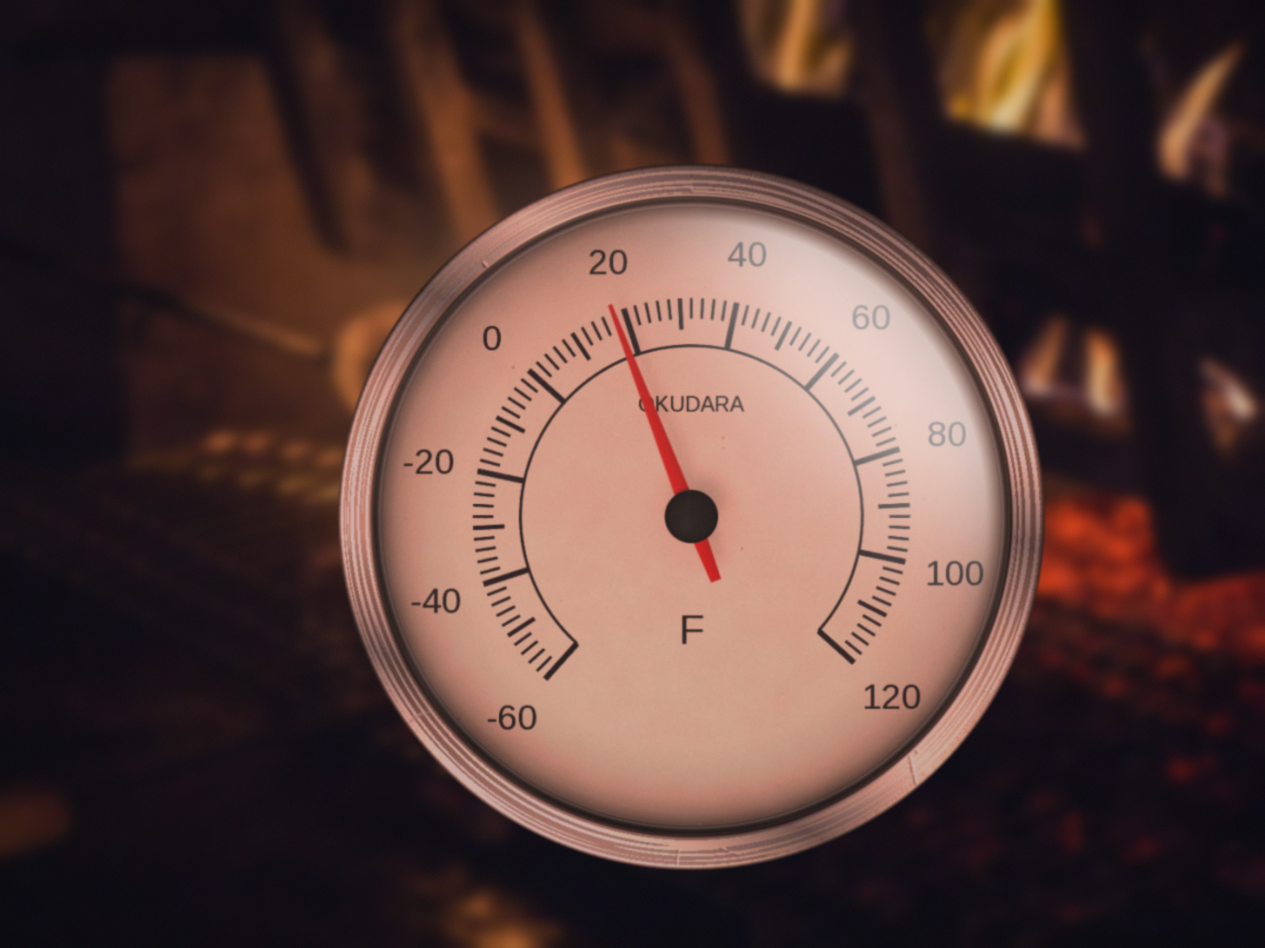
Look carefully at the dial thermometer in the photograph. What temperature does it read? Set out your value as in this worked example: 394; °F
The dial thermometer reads 18; °F
